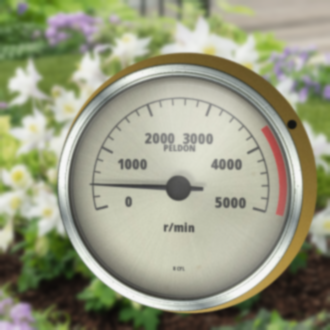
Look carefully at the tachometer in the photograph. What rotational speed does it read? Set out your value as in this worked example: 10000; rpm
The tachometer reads 400; rpm
